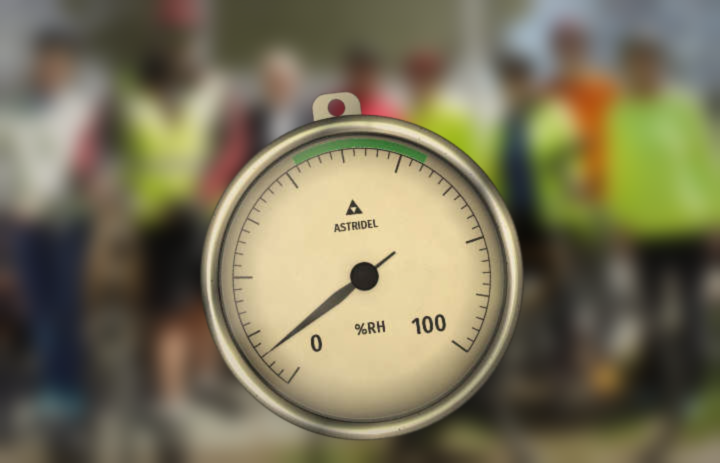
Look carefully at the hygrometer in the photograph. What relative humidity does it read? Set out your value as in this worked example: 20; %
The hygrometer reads 6; %
